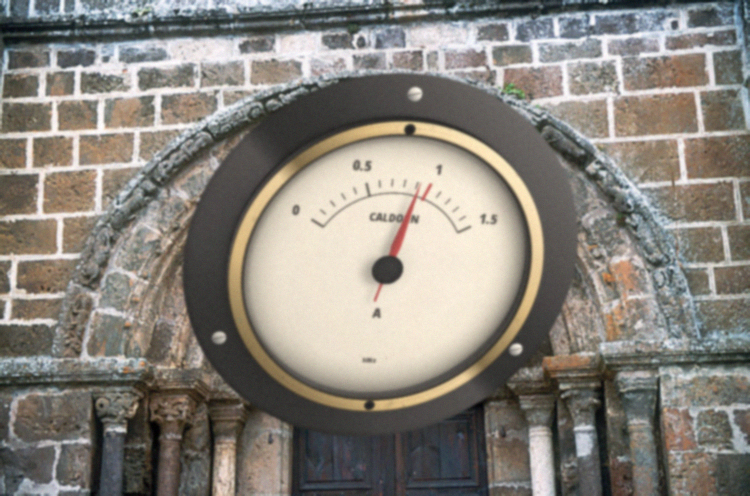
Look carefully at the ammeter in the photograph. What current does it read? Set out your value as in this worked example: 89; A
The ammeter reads 0.9; A
